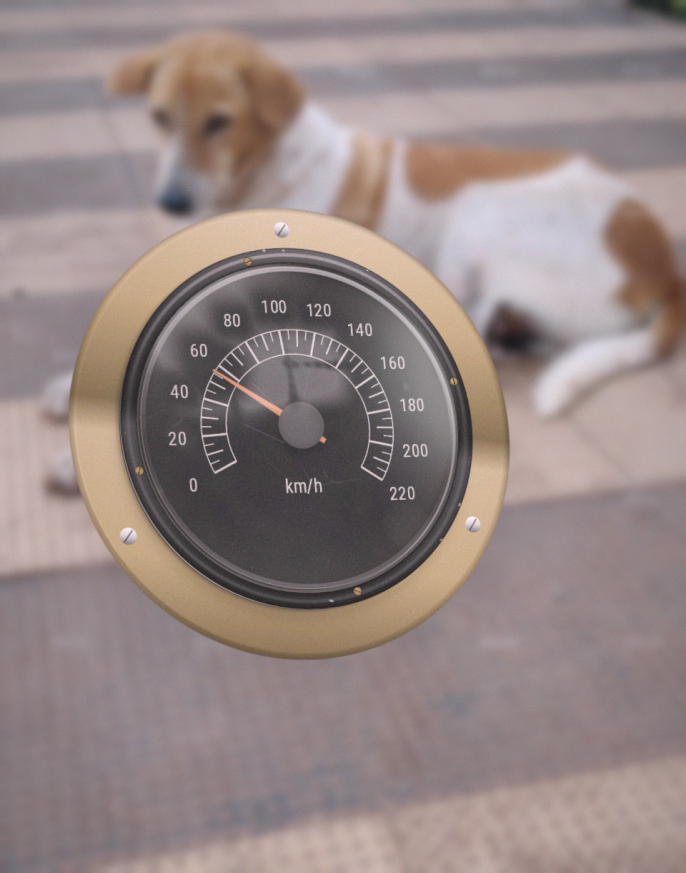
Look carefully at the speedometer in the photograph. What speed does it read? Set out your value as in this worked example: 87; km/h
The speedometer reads 55; km/h
